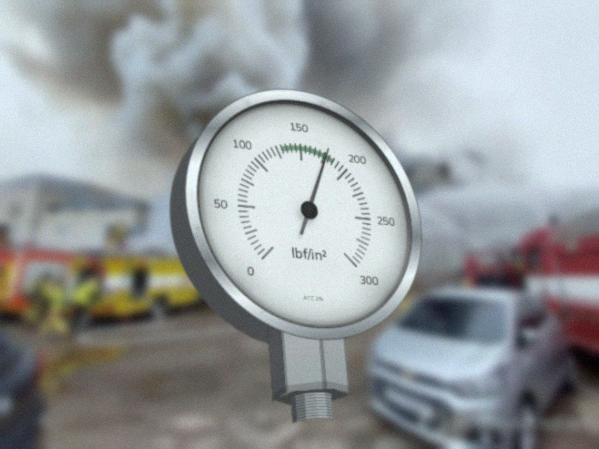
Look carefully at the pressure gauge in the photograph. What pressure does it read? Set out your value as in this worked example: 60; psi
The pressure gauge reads 175; psi
